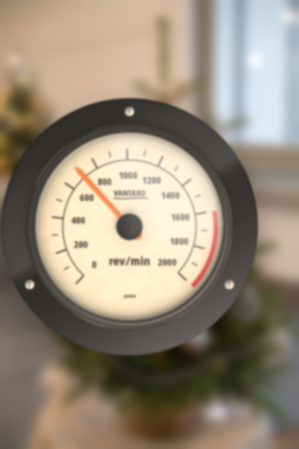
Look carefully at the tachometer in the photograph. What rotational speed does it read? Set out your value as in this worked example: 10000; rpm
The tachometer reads 700; rpm
